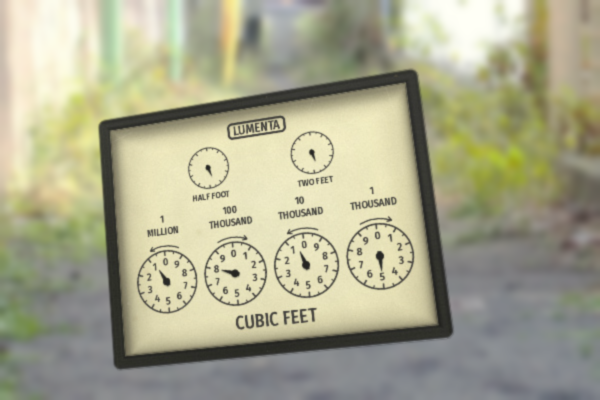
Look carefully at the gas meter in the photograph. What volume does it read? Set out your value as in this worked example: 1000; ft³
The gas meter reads 80500; ft³
